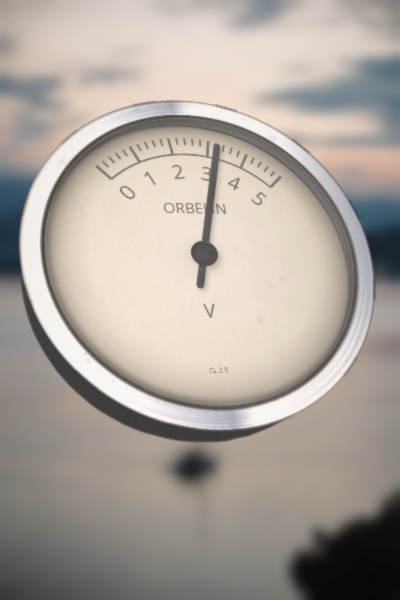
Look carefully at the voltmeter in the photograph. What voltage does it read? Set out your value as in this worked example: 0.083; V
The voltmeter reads 3.2; V
